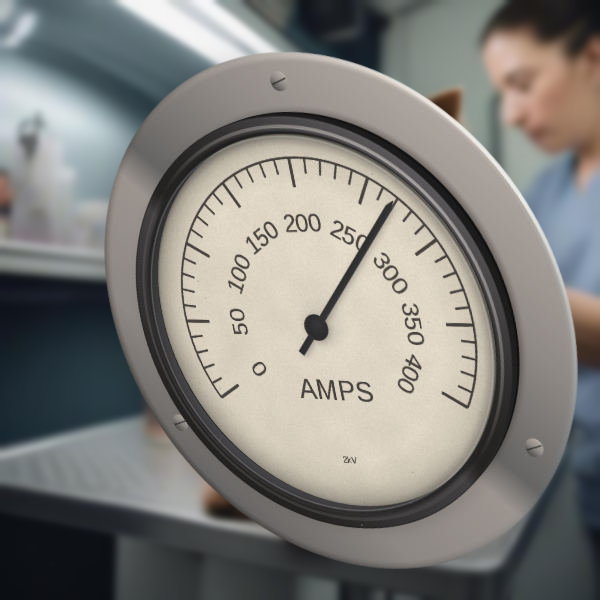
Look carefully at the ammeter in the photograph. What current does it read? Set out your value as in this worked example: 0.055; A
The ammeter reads 270; A
